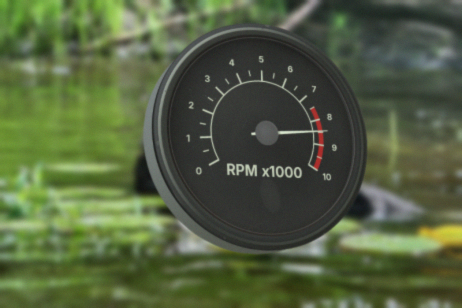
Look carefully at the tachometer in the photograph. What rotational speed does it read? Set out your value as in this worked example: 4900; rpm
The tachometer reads 8500; rpm
